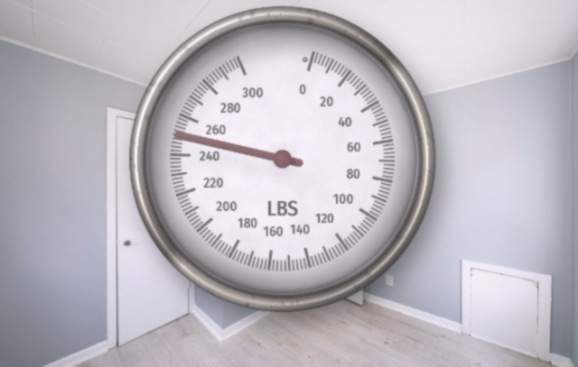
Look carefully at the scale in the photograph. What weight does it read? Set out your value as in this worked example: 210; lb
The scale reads 250; lb
